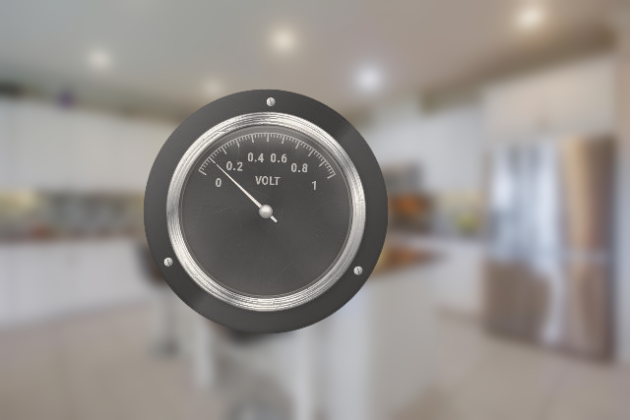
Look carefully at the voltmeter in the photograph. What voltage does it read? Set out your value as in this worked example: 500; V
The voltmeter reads 0.1; V
